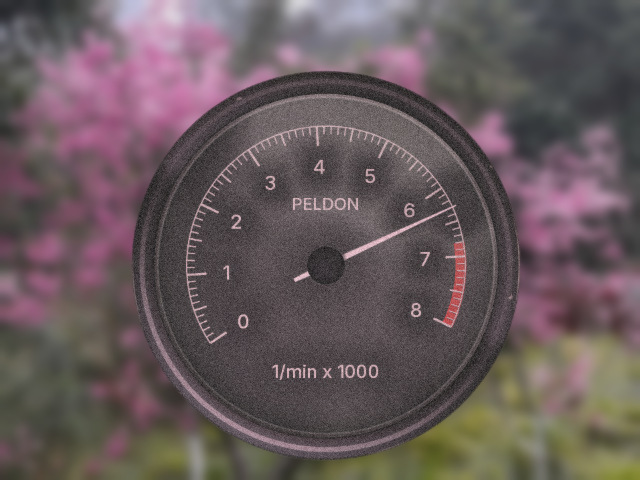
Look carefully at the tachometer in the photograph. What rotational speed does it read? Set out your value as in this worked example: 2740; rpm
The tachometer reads 6300; rpm
